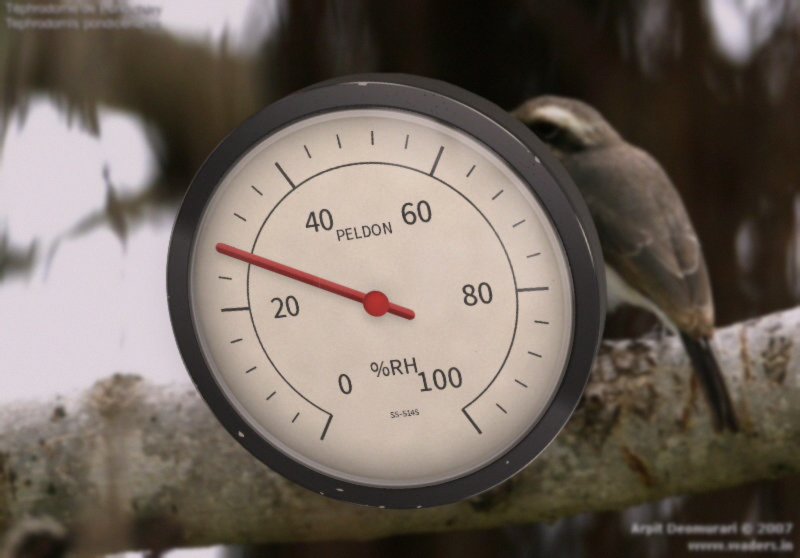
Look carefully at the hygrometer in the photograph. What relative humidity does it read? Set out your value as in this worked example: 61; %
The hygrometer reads 28; %
